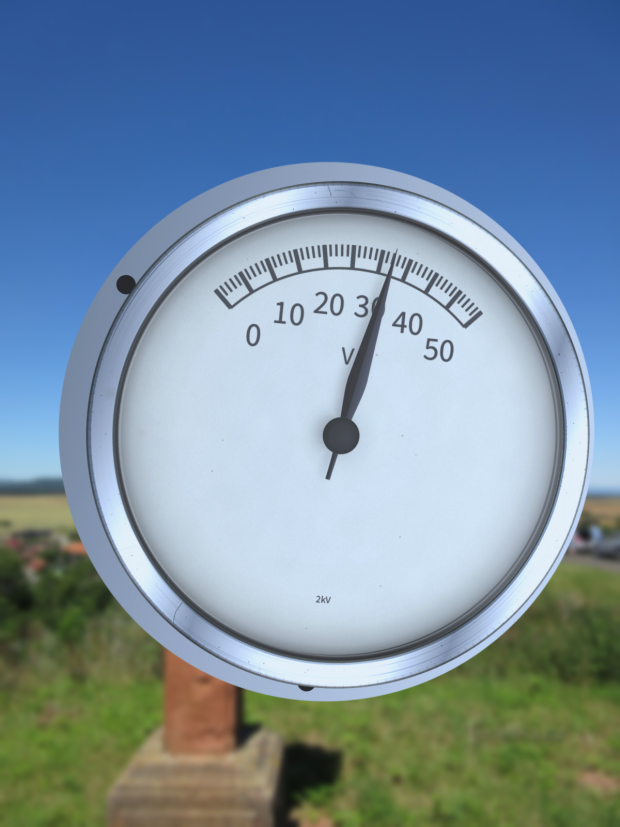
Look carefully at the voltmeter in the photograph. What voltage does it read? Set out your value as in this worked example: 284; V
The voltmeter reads 32; V
